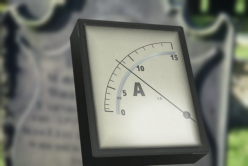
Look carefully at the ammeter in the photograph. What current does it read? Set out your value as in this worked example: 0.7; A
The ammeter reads 8.5; A
